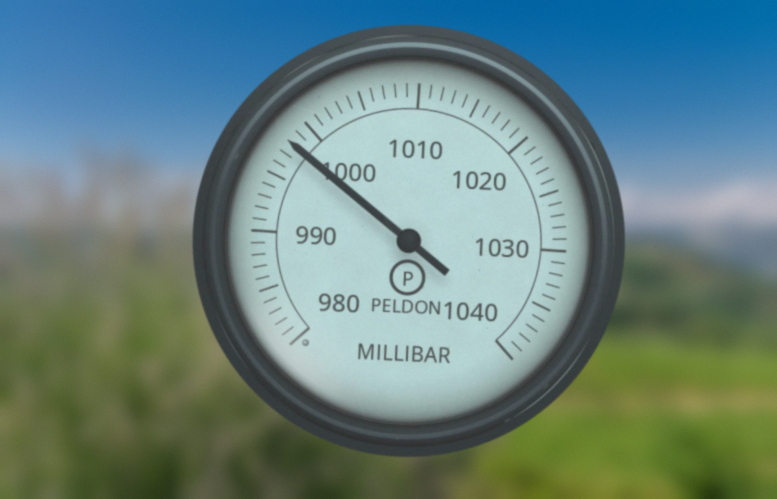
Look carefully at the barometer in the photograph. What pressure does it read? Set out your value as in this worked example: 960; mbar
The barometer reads 998; mbar
